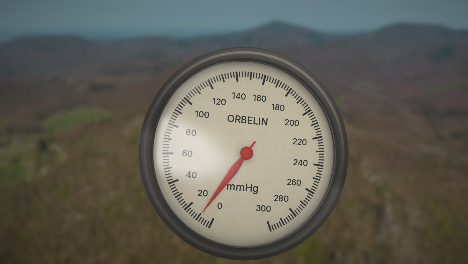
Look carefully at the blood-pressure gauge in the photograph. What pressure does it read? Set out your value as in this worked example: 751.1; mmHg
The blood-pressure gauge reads 10; mmHg
